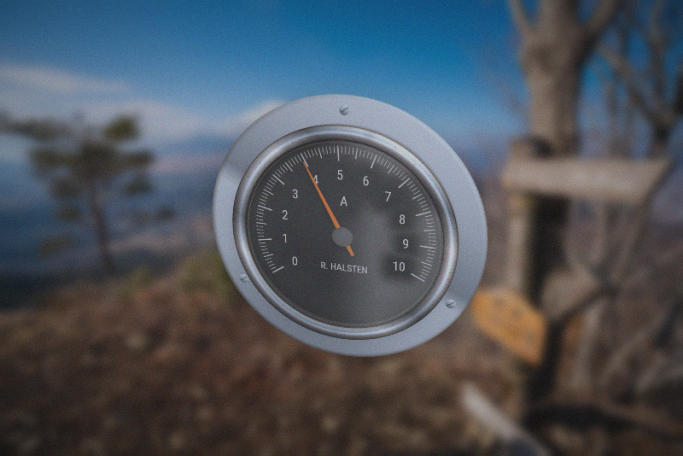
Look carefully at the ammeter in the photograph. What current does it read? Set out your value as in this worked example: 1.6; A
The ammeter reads 4; A
